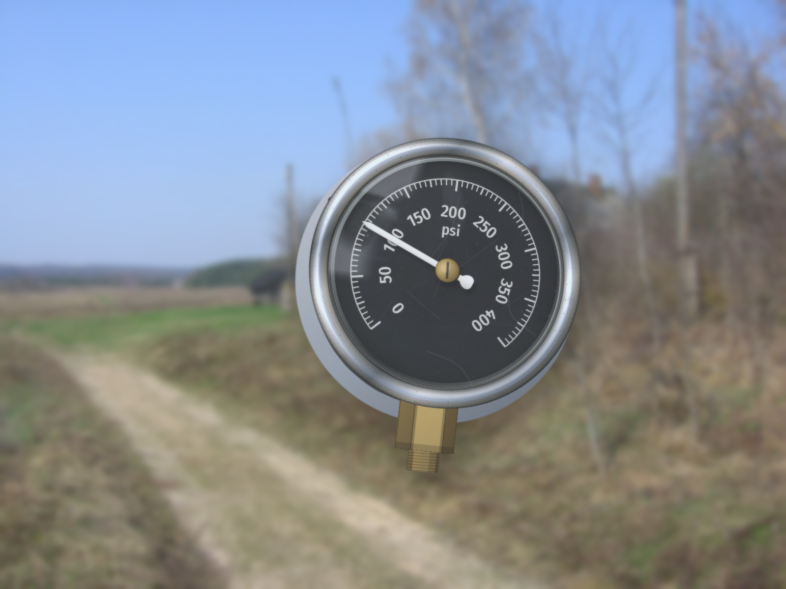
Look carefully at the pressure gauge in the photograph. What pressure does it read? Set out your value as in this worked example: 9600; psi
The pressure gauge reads 100; psi
